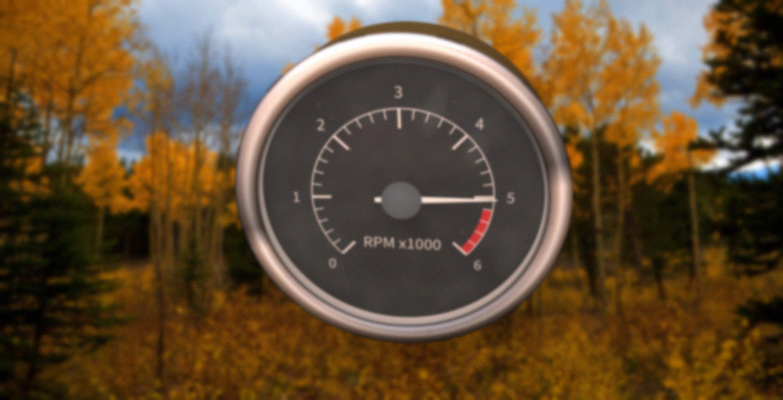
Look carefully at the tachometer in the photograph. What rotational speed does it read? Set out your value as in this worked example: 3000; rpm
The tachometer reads 5000; rpm
